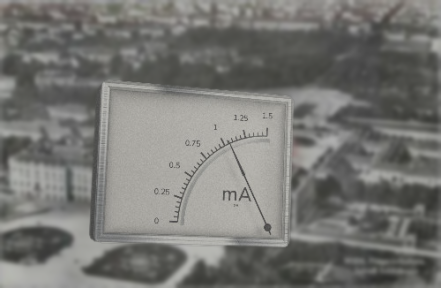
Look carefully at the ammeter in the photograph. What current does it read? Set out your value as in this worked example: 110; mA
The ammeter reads 1.05; mA
